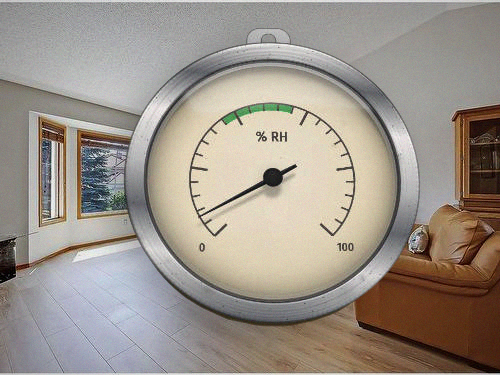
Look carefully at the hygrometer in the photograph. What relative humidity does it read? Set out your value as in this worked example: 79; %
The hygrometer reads 6; %
